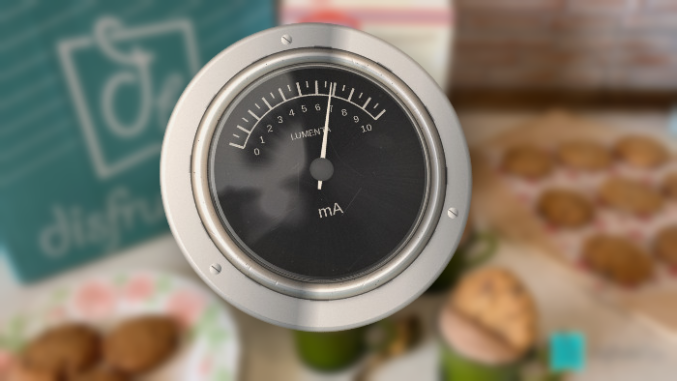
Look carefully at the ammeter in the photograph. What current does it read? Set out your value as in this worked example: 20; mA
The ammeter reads 6.75; mA
